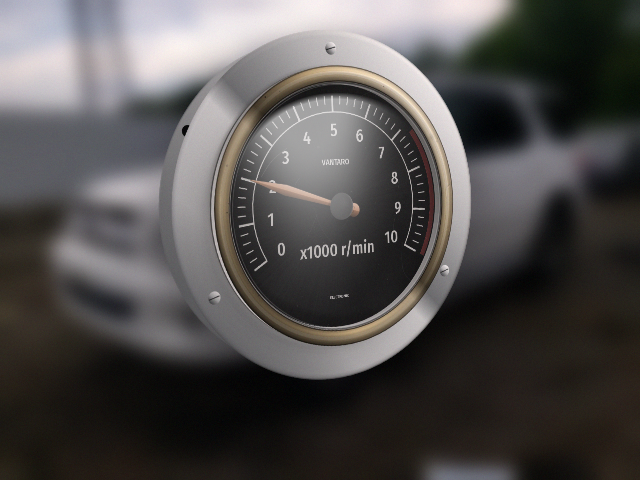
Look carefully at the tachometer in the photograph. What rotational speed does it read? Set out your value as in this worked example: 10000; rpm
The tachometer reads 2000; rpm
